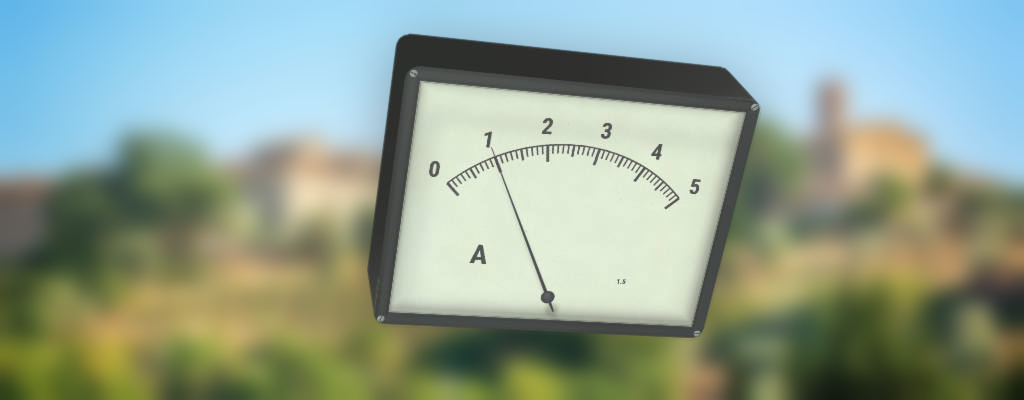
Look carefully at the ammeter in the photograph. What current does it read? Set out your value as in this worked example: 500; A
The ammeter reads 1; A
